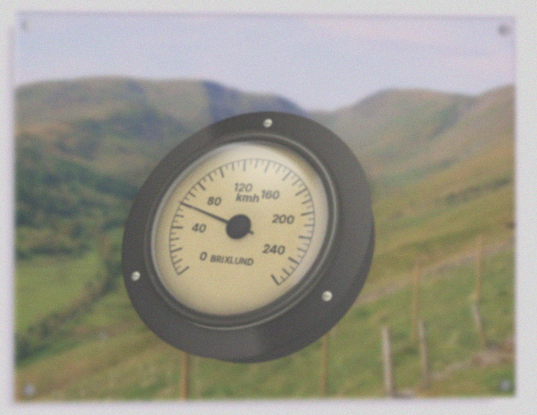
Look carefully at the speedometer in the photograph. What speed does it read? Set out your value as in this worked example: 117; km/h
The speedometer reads 60; km/h
